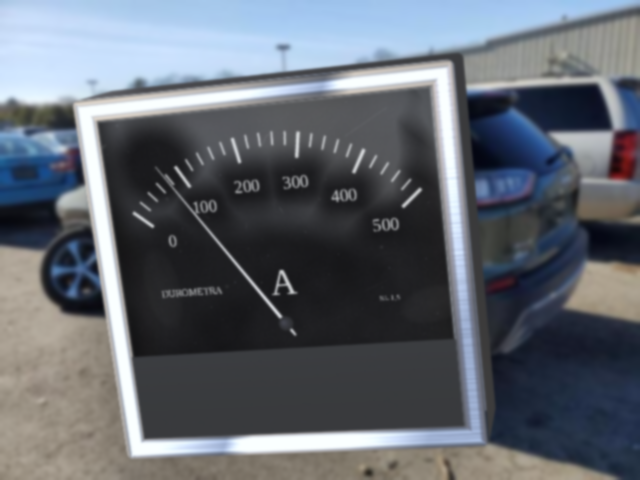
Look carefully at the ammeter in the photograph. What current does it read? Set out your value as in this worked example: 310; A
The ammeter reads 80; A
